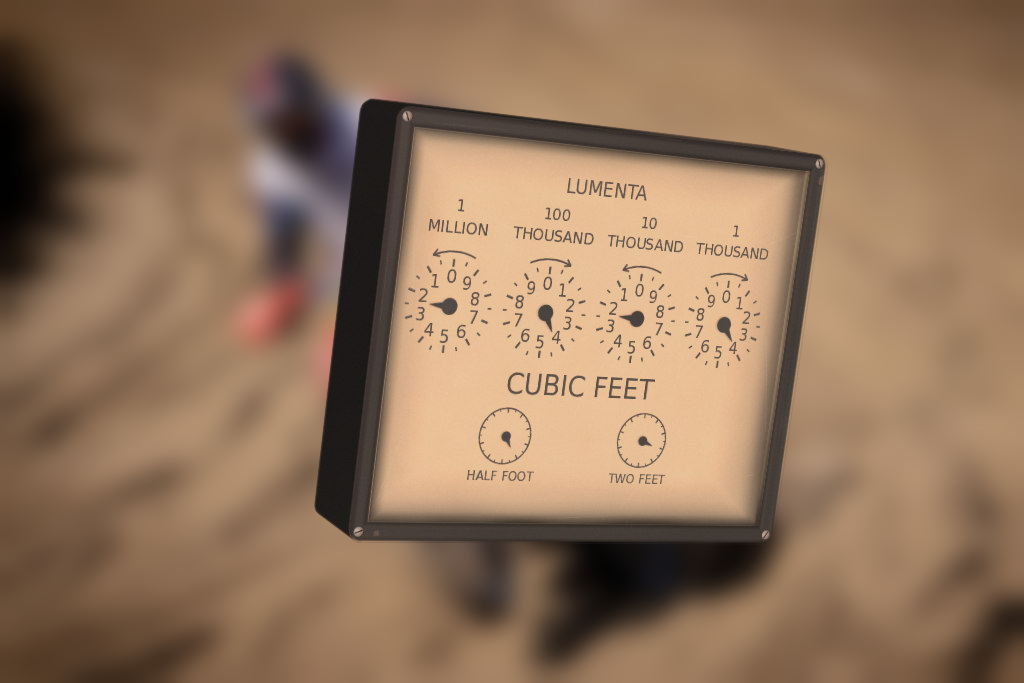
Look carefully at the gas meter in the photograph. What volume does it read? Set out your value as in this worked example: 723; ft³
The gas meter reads 242400; ft³
